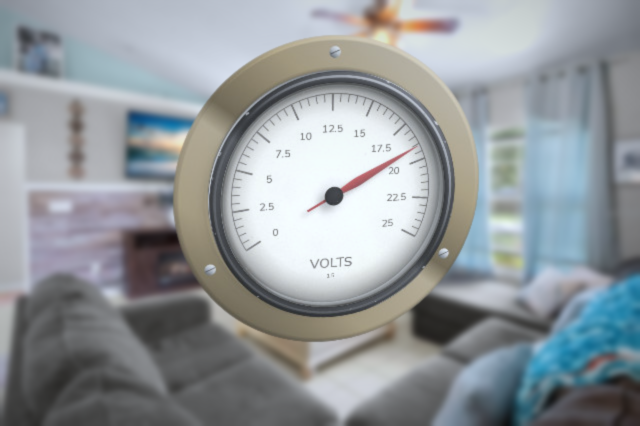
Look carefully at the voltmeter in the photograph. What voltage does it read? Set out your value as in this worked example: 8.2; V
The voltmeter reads 19; V
